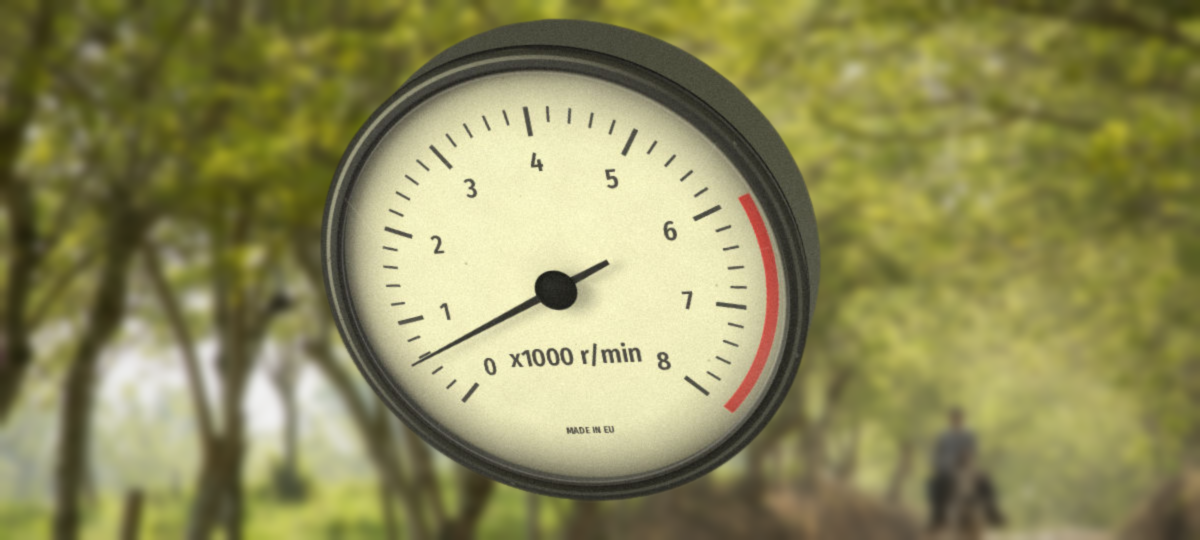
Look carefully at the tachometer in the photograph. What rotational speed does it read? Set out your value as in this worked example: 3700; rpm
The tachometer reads 600; rpm
